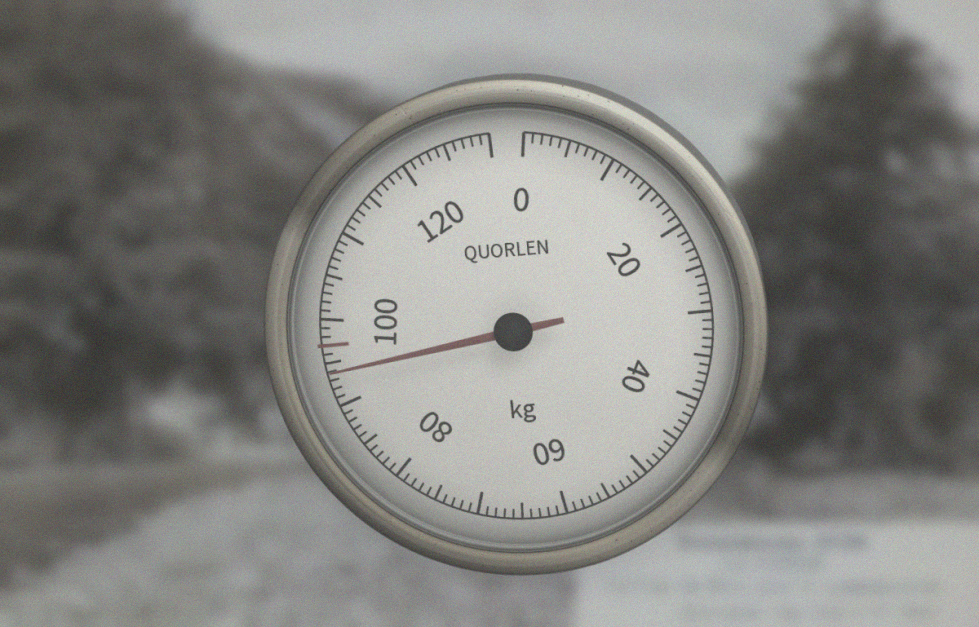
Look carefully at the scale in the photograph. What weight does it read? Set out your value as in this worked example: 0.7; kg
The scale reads 94; kg
